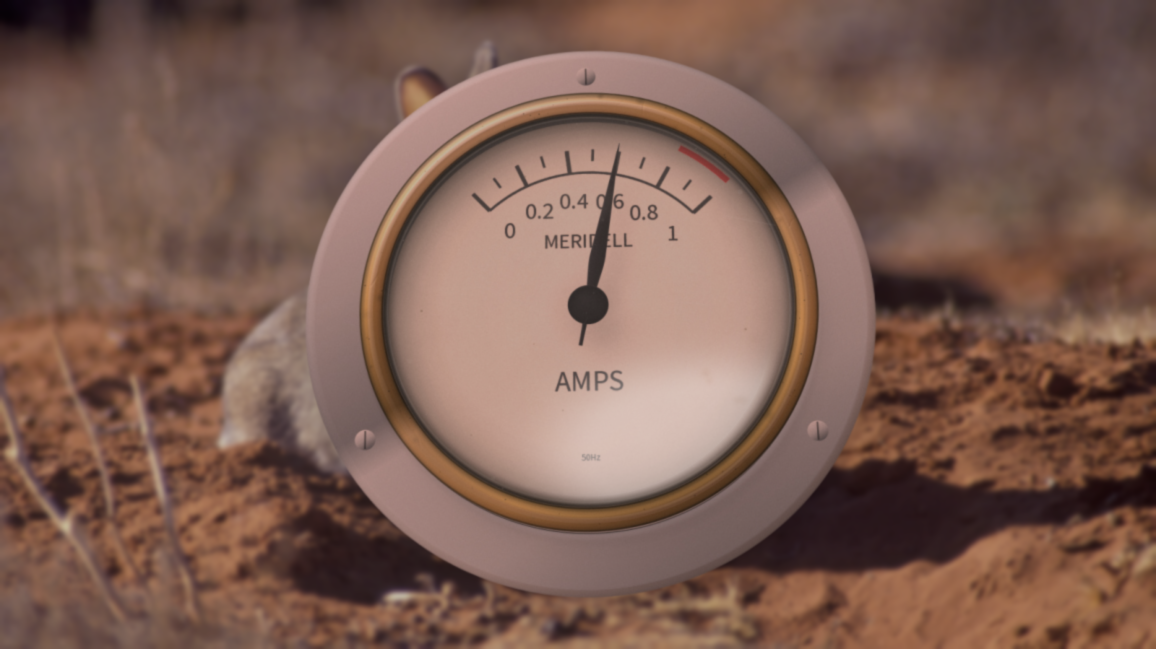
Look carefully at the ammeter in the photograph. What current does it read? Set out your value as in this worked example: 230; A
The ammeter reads 0.6; A
